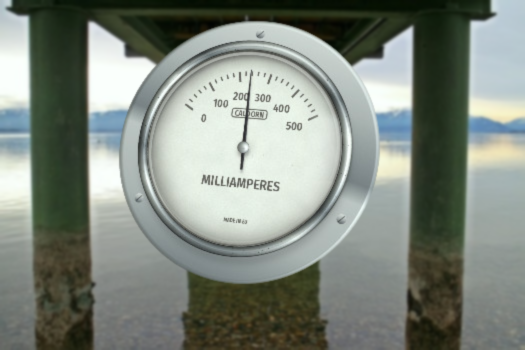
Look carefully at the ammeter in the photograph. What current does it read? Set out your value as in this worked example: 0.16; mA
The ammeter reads 240; mA
